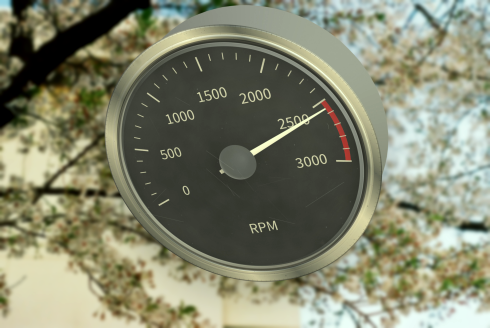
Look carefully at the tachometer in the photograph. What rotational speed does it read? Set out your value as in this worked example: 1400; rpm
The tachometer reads 2550; rpm
